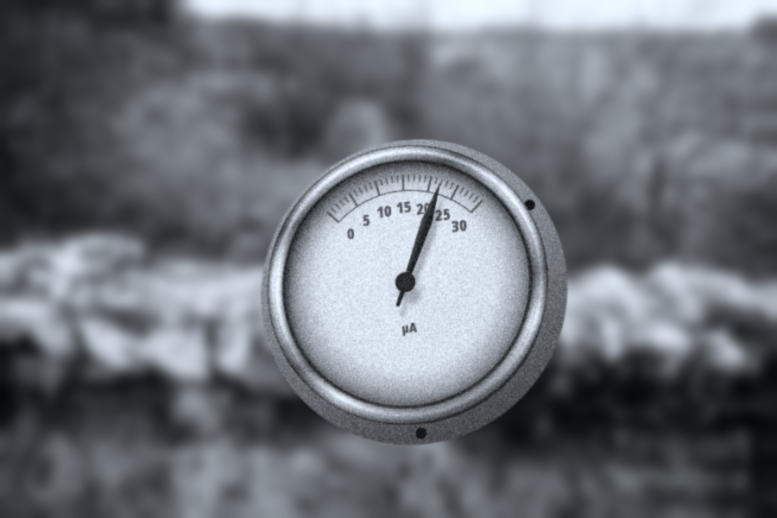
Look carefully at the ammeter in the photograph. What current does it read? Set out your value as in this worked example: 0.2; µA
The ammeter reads 22; µA
